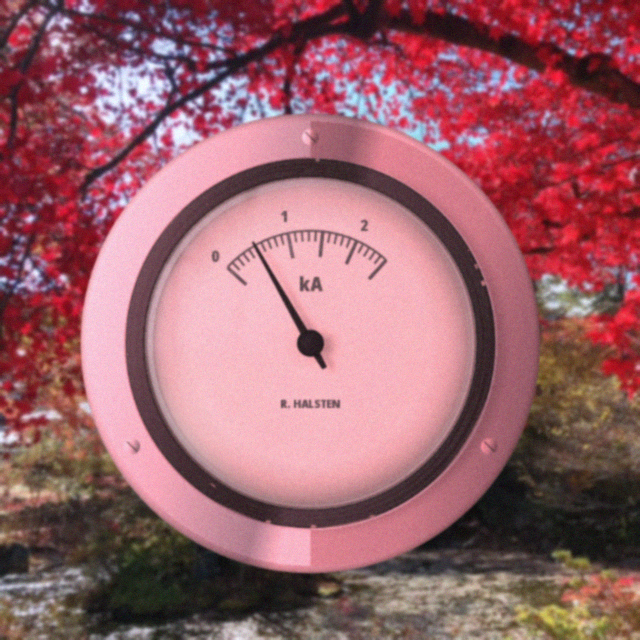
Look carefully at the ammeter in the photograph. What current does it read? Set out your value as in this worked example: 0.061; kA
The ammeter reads 0.5; kA
